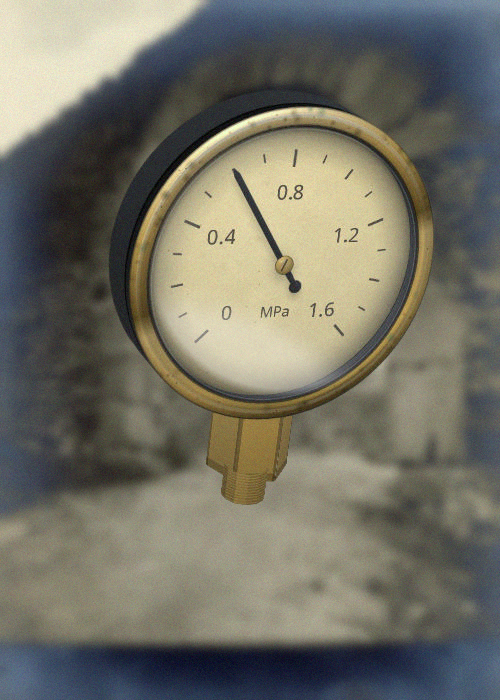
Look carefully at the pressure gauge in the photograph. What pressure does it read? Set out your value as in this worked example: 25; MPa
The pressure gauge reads 0.6; MPa
